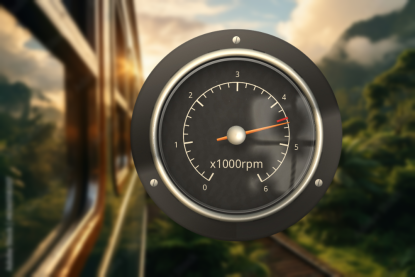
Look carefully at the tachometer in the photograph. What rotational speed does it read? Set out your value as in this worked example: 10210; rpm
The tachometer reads 4500; rpm
